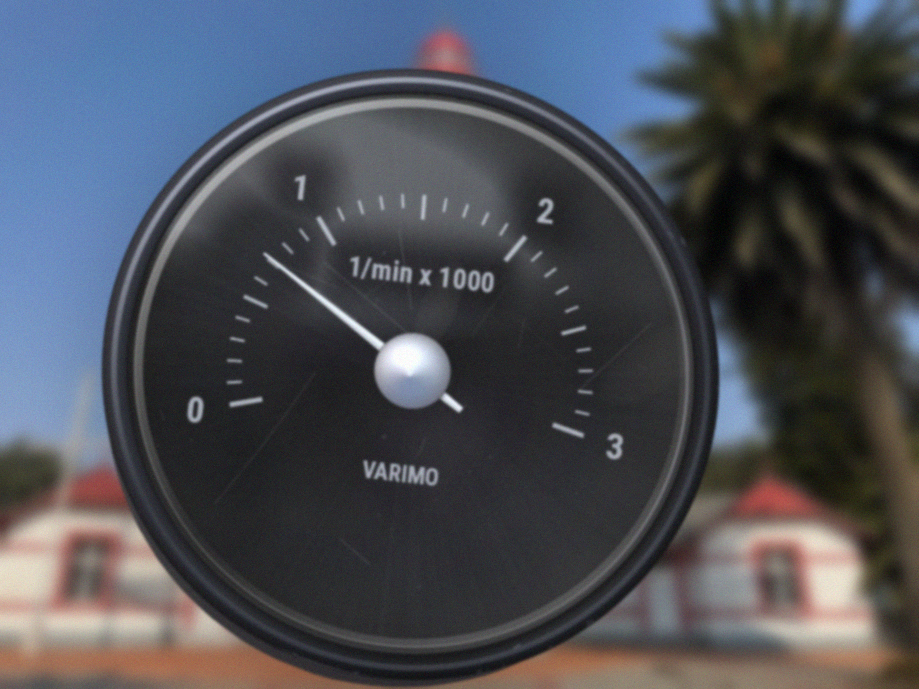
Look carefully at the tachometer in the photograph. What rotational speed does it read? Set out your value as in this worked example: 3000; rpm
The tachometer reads 700; rpm
